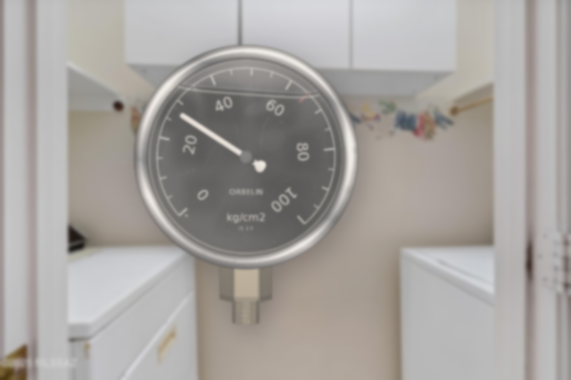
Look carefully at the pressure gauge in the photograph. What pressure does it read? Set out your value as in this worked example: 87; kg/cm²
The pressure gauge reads 27.5; kg/cm²
